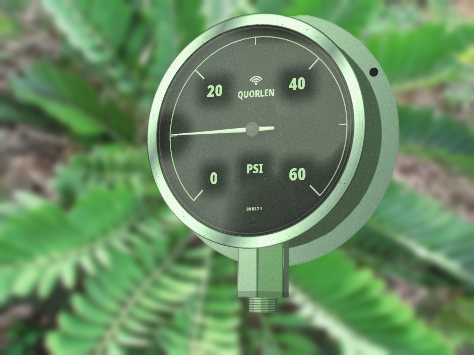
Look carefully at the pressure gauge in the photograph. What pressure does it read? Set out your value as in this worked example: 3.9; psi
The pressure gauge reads 10; psi
